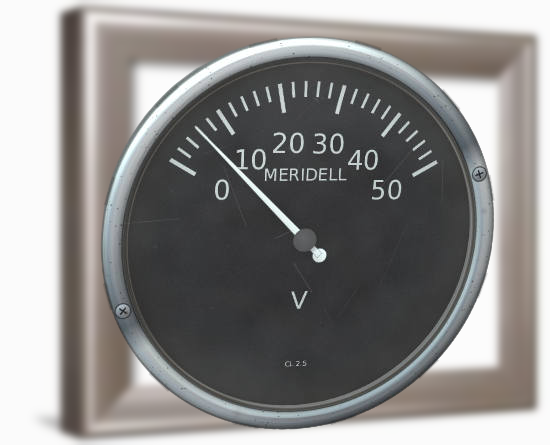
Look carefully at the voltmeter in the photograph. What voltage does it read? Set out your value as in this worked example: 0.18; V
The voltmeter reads 6; V
